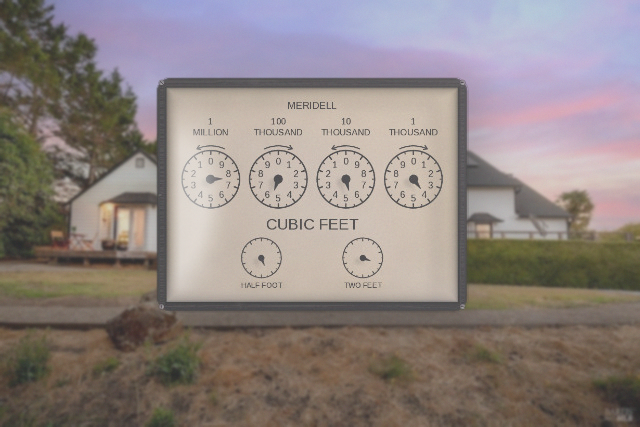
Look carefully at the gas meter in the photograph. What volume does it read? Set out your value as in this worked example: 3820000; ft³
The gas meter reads 755400; ft³
